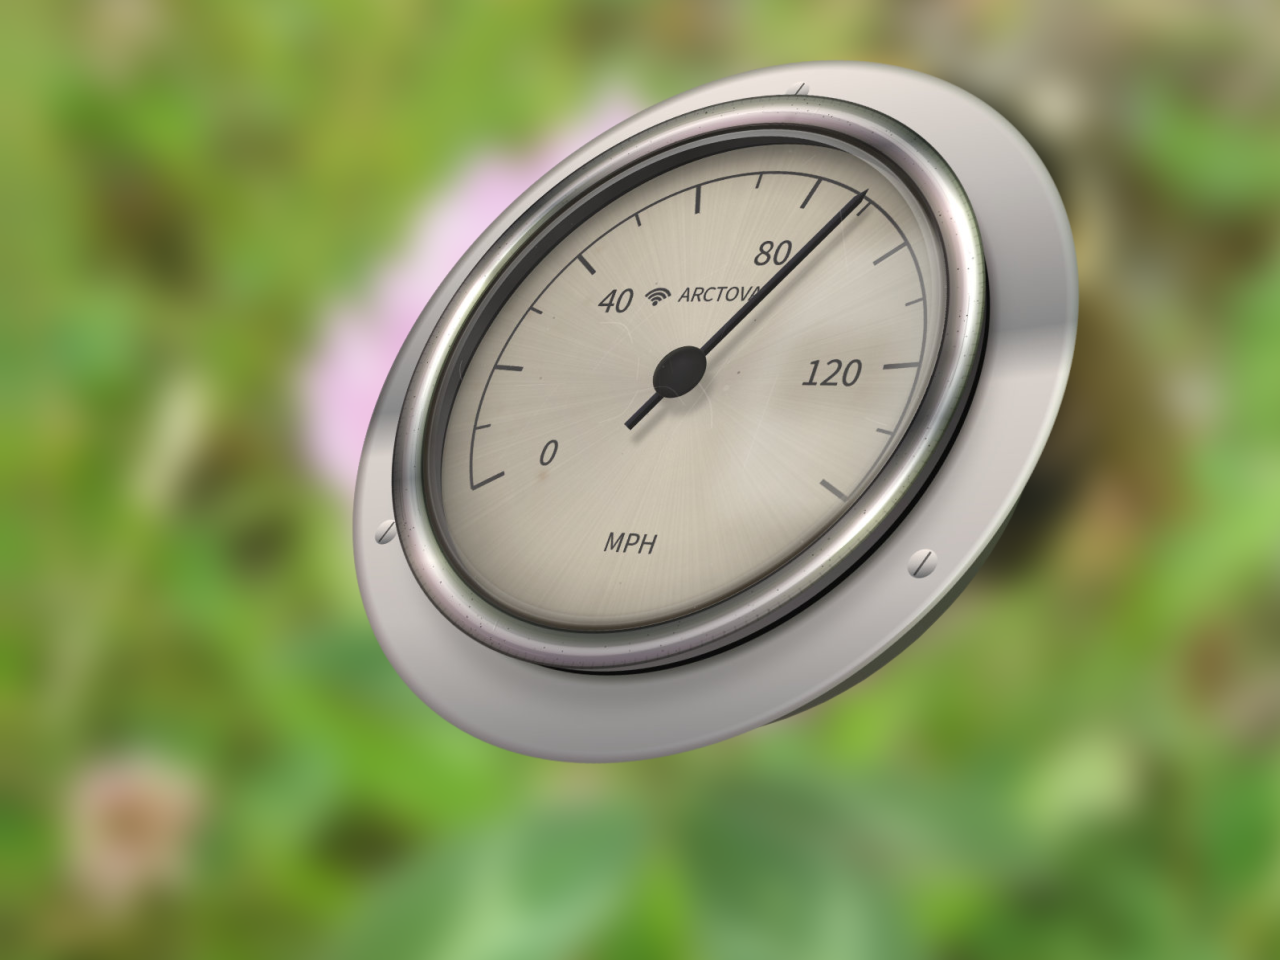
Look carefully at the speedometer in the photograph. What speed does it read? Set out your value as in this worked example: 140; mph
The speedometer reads 90; mph
